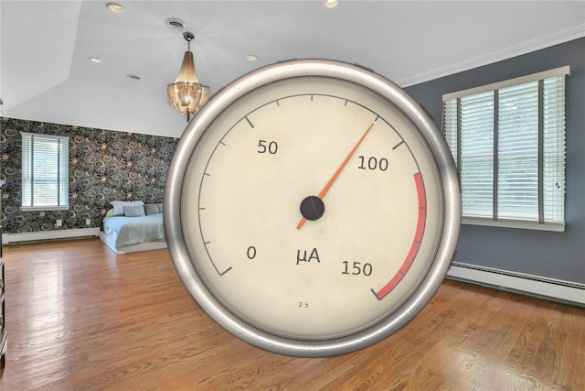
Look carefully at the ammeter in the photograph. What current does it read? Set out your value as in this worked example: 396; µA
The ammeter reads 90; µA
